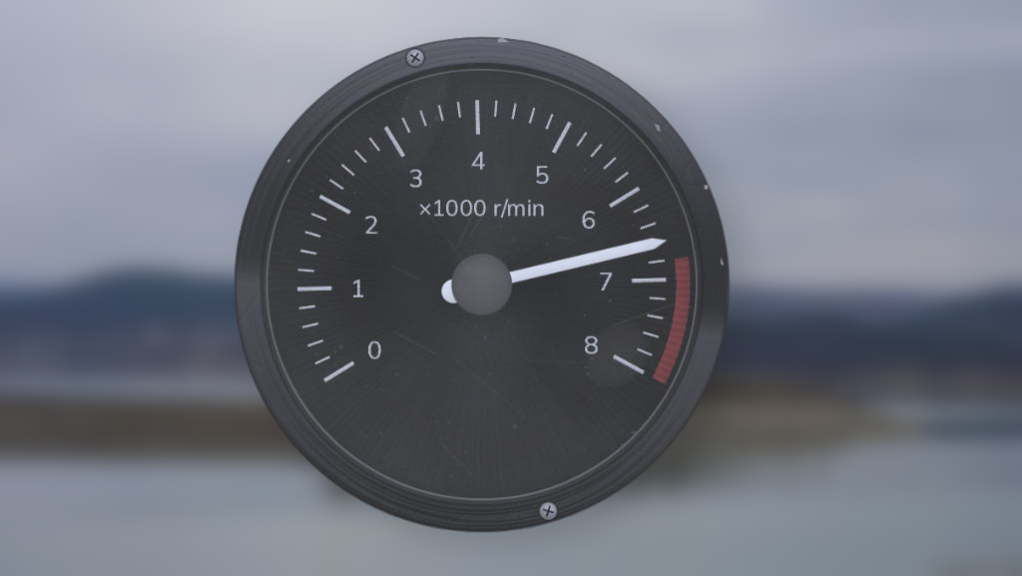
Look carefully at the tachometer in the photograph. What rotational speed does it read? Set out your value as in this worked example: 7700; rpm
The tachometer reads 6600; rpm
